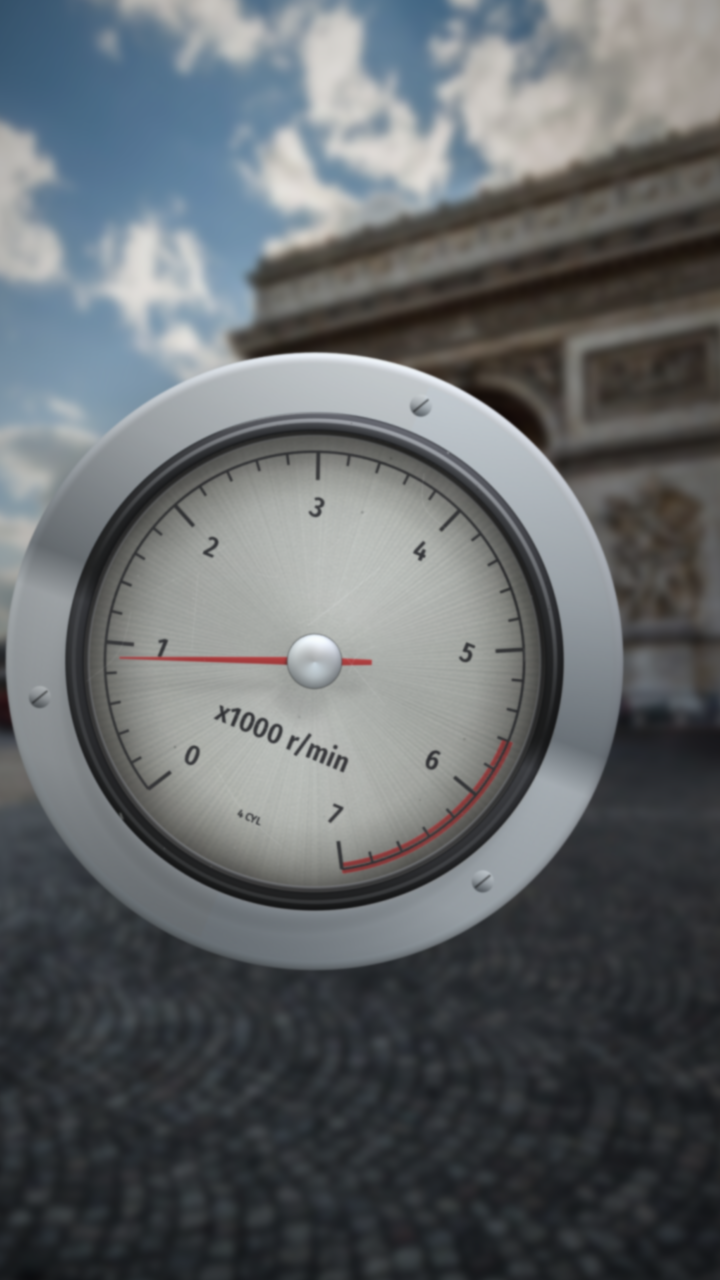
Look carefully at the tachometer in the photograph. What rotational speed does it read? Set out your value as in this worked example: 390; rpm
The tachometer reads 900; rpm
